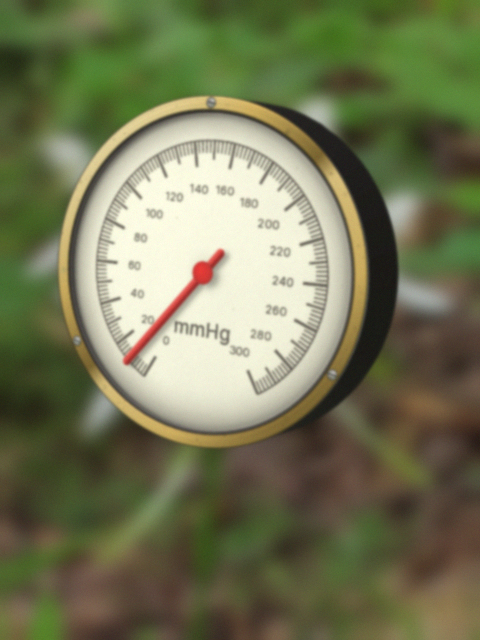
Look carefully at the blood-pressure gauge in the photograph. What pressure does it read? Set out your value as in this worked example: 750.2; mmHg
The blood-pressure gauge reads 10; mmHg
